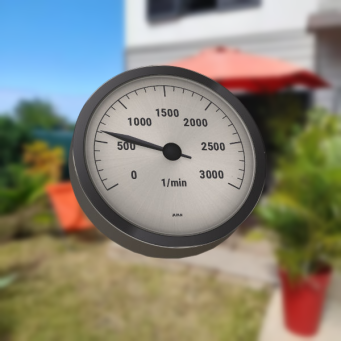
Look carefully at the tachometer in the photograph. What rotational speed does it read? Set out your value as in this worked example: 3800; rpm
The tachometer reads 600; rpm
